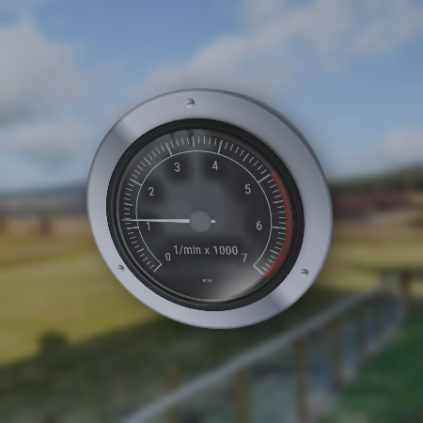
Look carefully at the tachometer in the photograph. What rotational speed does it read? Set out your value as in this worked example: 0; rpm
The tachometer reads 1200; rpm
